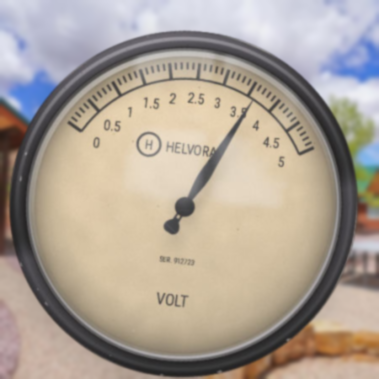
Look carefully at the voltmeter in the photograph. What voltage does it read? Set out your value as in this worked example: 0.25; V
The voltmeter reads 3.6; V
